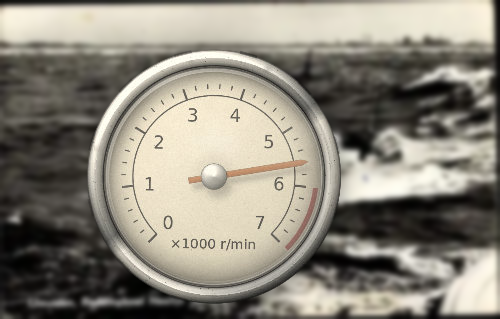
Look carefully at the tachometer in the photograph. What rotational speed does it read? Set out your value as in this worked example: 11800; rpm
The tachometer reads 5600; rpm
